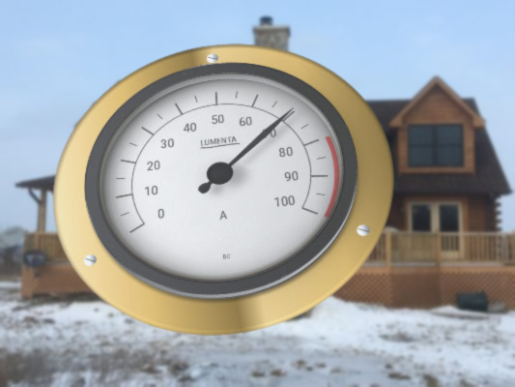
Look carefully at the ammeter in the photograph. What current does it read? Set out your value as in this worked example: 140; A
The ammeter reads 70; A
